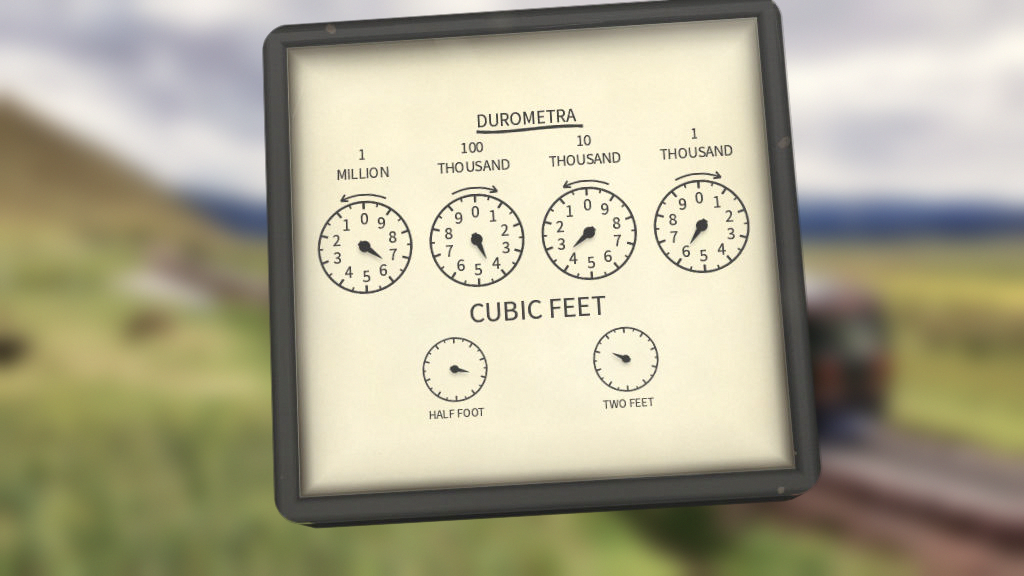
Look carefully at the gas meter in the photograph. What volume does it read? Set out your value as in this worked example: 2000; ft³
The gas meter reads 643600; ft³
